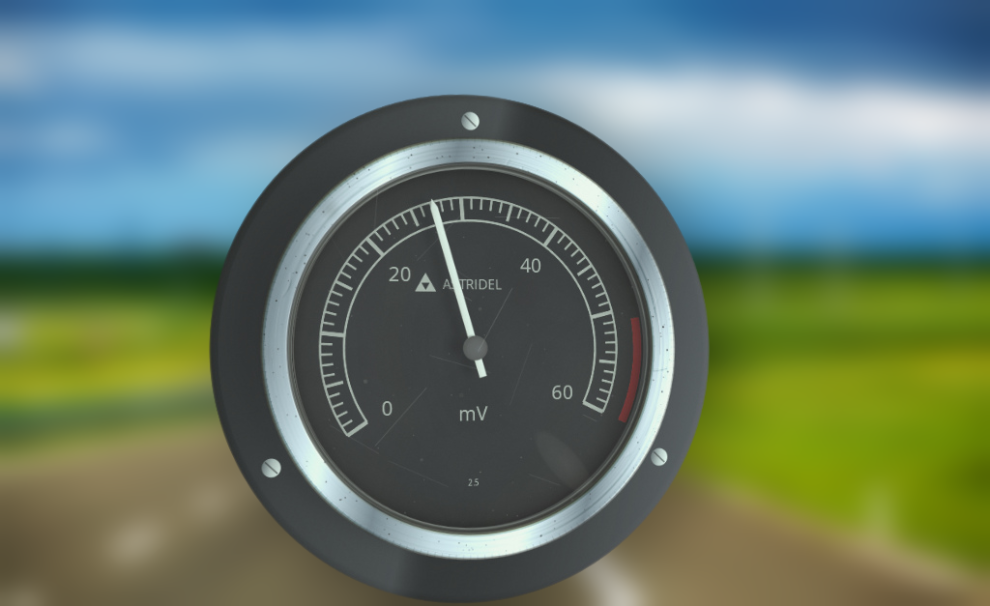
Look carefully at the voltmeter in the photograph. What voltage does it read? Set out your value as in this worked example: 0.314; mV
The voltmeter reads 27; mV
